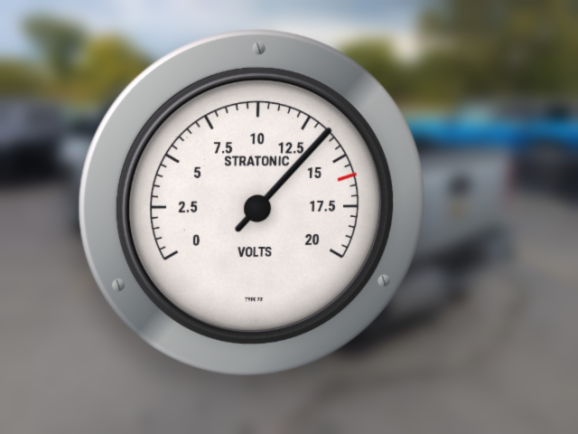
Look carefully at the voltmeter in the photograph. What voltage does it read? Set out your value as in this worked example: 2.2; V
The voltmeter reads 13.5; V
